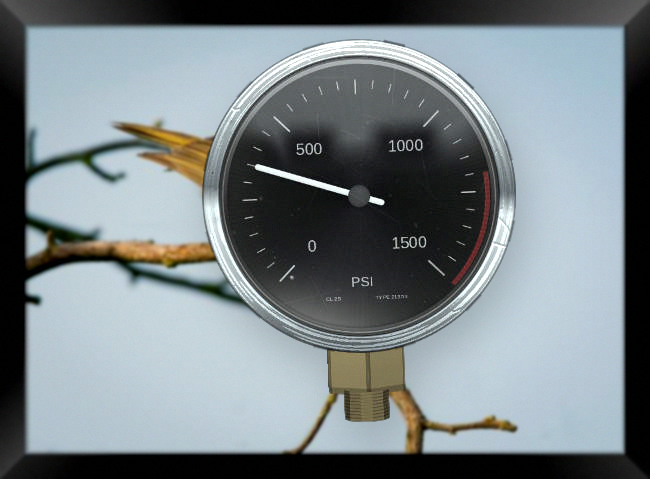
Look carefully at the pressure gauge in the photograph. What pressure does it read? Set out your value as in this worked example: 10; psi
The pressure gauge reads 350; psi
